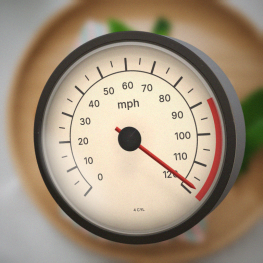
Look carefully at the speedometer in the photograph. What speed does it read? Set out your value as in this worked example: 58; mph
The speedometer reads 117.5; mph
